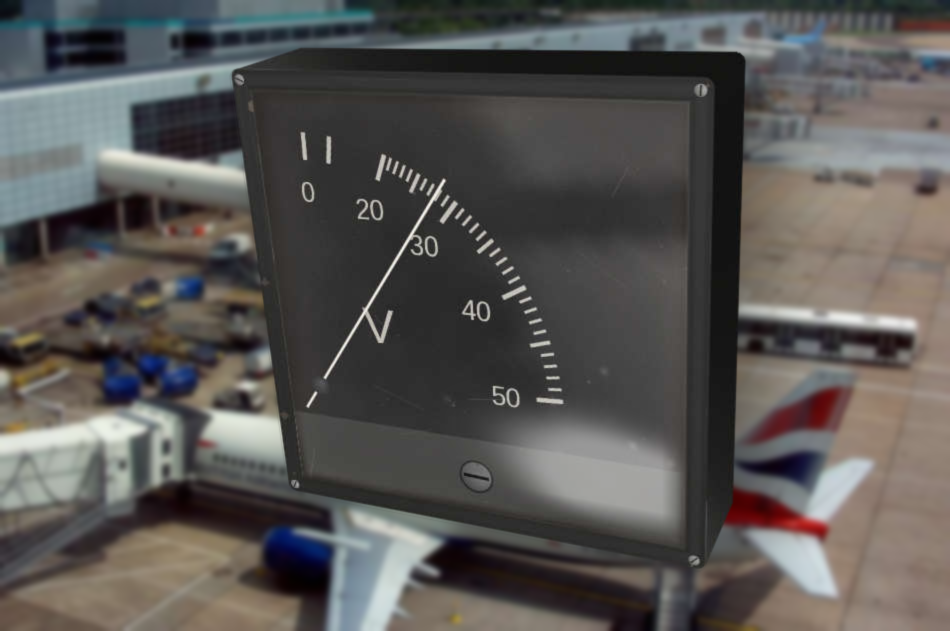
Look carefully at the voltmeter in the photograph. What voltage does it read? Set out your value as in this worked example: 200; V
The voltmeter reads 28; V
